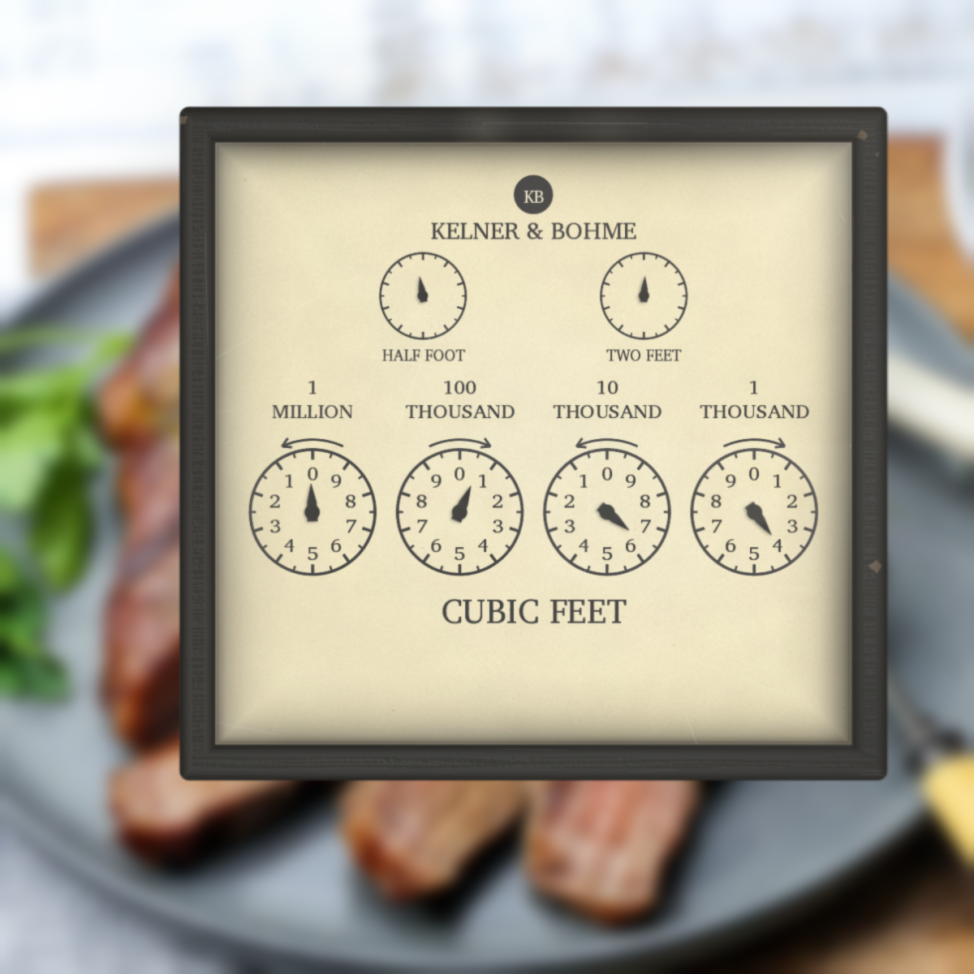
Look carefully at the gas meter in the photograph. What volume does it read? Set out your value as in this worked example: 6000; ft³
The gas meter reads 6400; ft³
